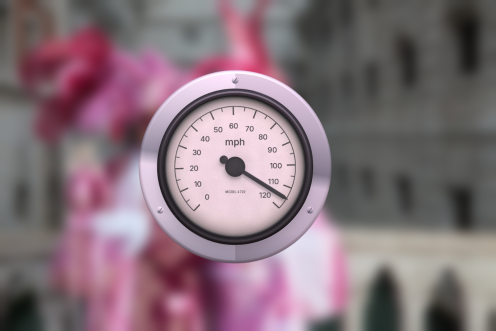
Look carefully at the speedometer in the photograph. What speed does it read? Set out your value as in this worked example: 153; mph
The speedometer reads 115; mph
